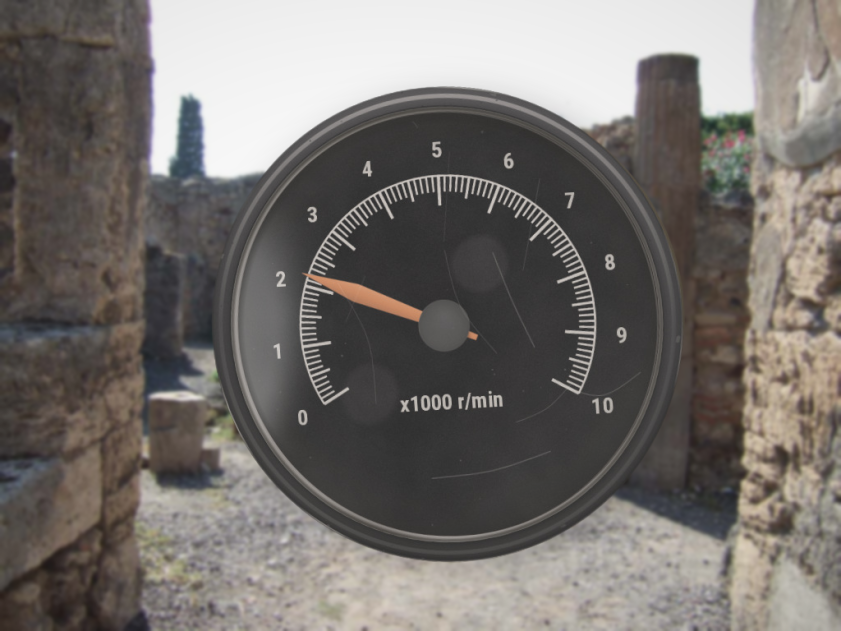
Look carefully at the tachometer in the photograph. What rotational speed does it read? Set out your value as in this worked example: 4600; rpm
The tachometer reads 2200; rpm
